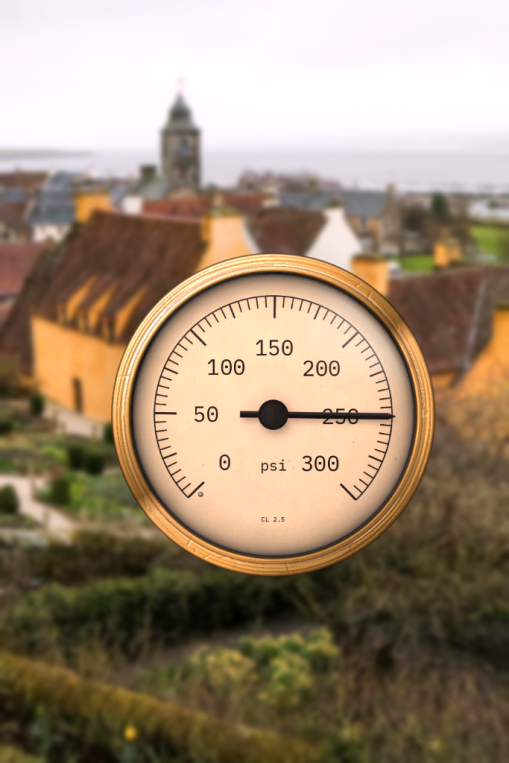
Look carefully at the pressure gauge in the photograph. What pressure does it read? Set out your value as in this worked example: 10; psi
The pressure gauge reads 250; psi
